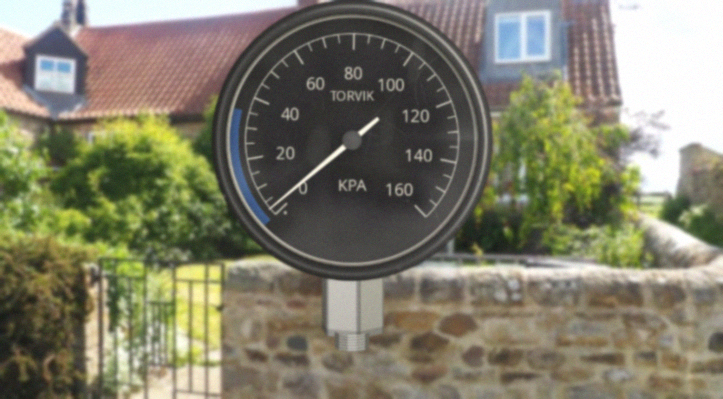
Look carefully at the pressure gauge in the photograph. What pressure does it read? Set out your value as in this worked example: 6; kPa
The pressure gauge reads 2.5; kPa
